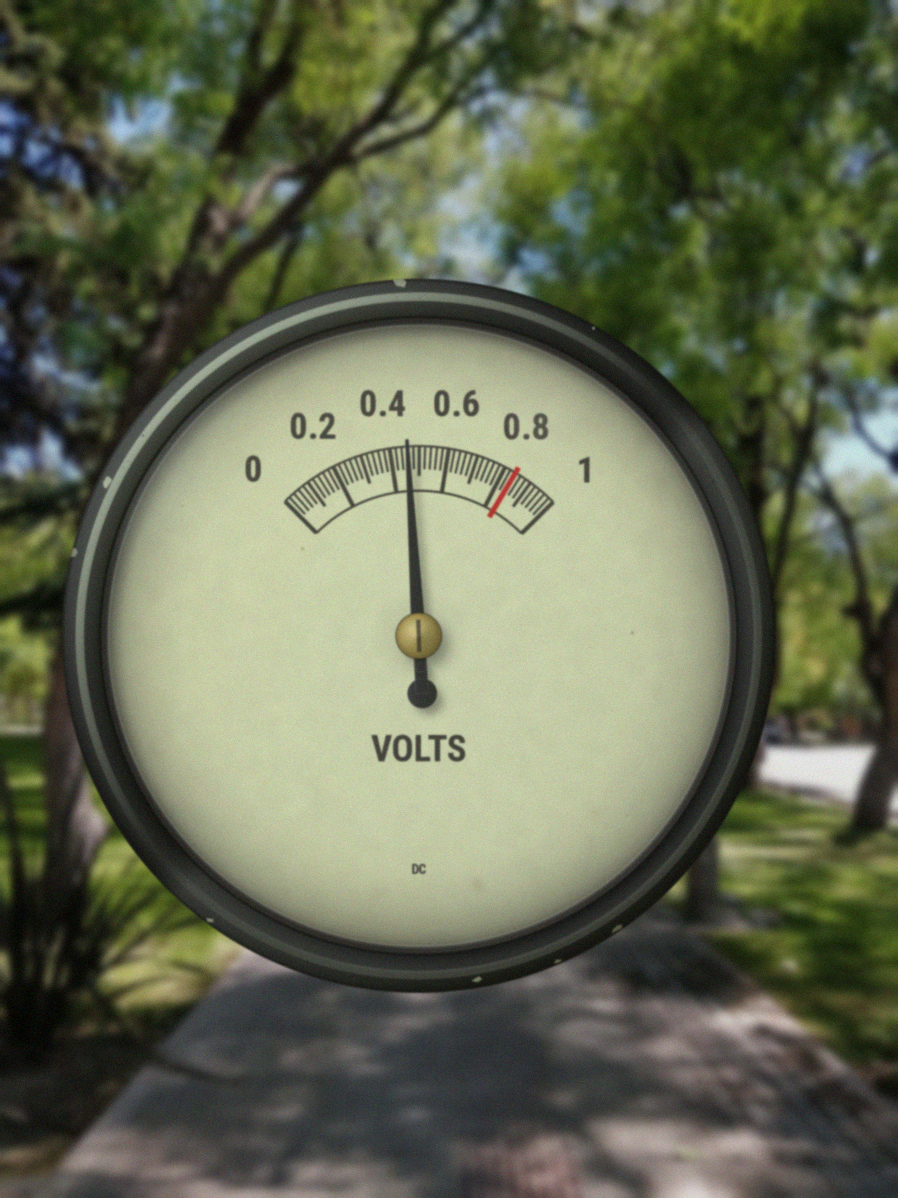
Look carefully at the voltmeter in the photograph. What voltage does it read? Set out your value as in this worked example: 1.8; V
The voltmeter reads 0.46; V
